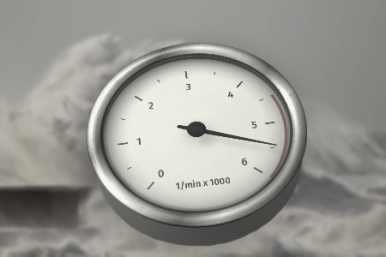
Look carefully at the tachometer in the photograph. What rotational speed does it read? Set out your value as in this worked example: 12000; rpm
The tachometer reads 5500; rpm
